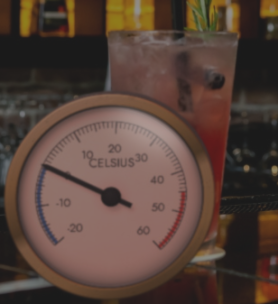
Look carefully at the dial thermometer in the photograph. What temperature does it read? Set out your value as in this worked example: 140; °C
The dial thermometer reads 0; °C
